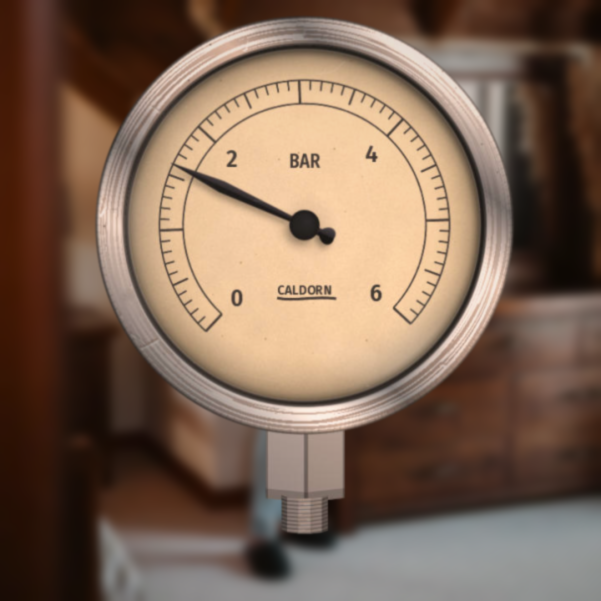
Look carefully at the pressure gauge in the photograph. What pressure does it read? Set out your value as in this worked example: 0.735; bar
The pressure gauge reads 1.6; bar
